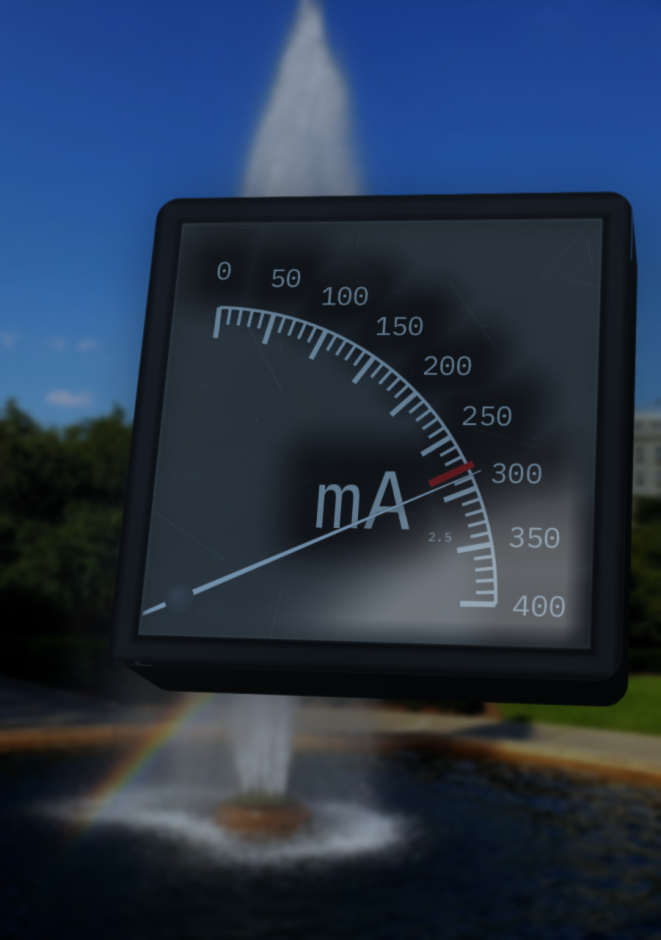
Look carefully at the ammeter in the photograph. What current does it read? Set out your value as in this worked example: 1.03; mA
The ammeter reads 290; mA
